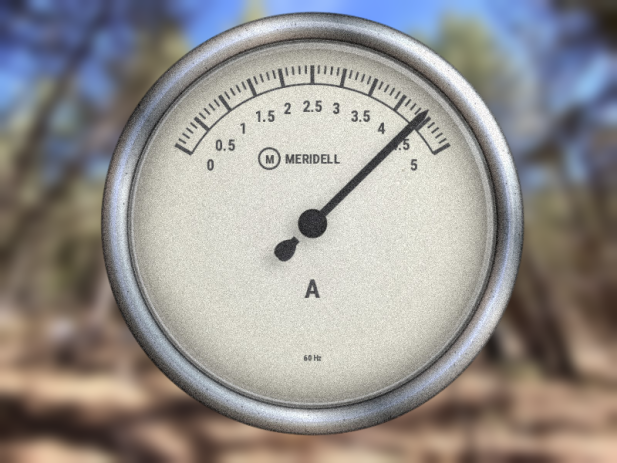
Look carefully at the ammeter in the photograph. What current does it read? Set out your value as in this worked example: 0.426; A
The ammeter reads 4.4; A
